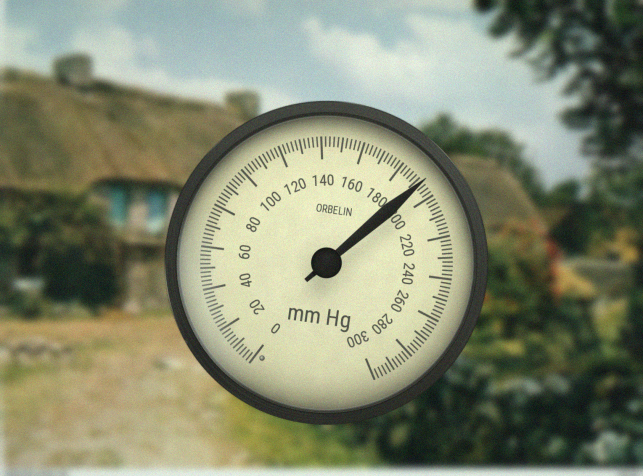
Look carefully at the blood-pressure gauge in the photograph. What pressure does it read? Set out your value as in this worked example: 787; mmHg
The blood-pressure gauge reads 192; mmHg
